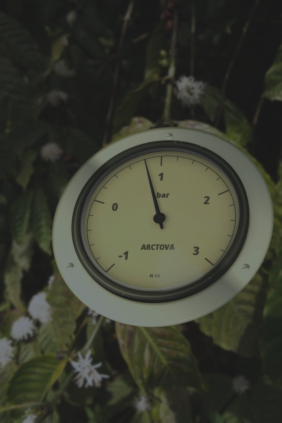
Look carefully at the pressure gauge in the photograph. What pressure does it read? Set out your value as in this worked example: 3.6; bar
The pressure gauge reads 0.8; bar
